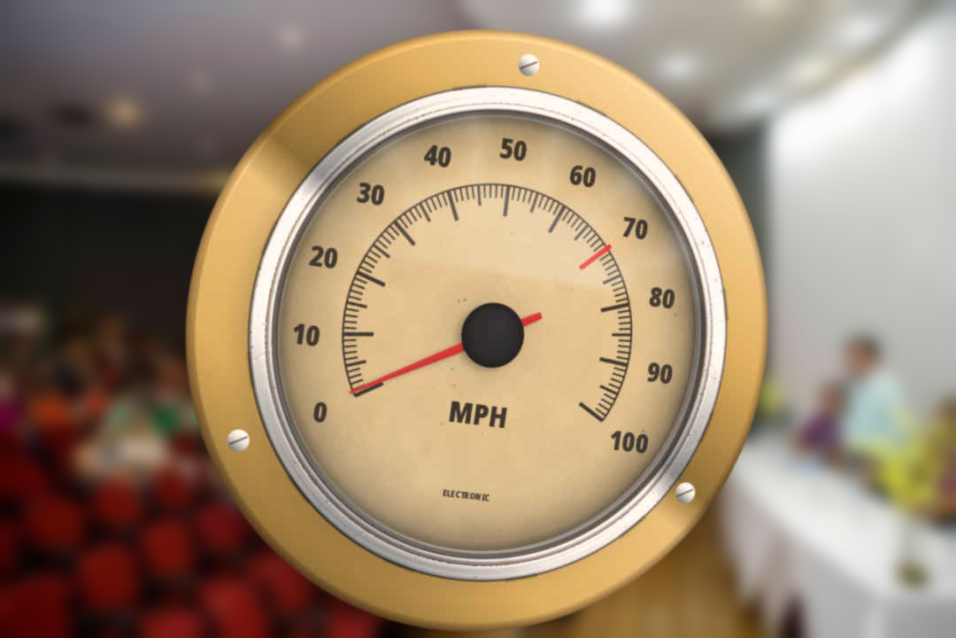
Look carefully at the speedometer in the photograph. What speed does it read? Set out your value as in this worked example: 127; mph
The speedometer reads 1; mph
